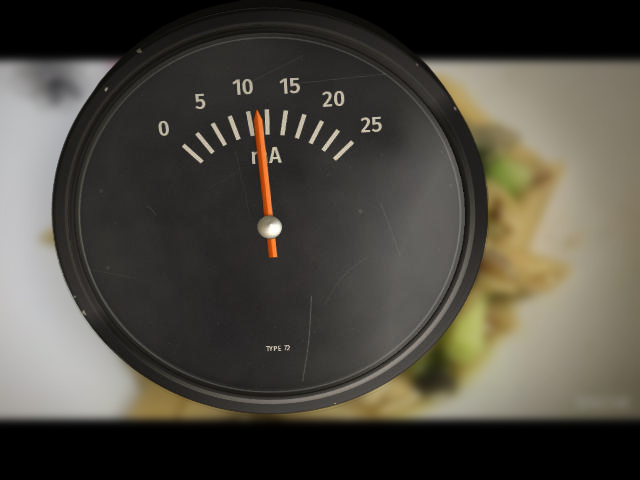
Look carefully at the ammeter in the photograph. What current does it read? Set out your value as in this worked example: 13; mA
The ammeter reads 11.25; mA
